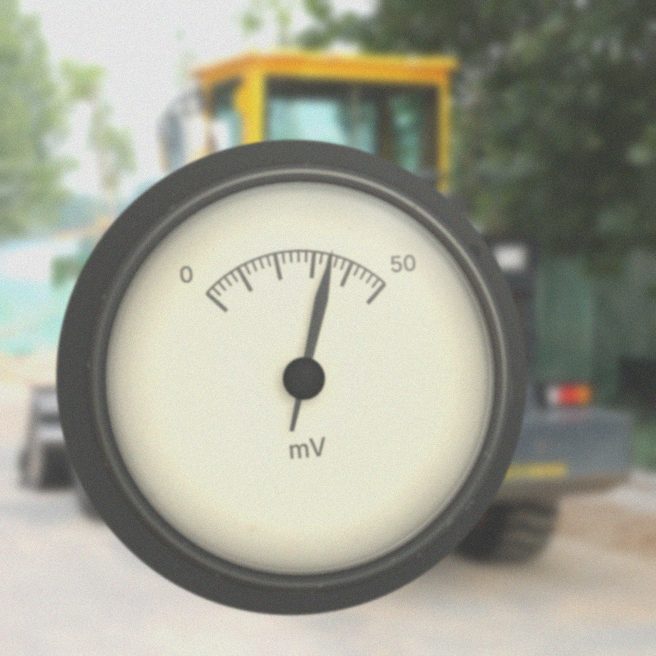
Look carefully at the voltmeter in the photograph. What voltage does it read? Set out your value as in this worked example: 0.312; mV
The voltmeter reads 34; mV
